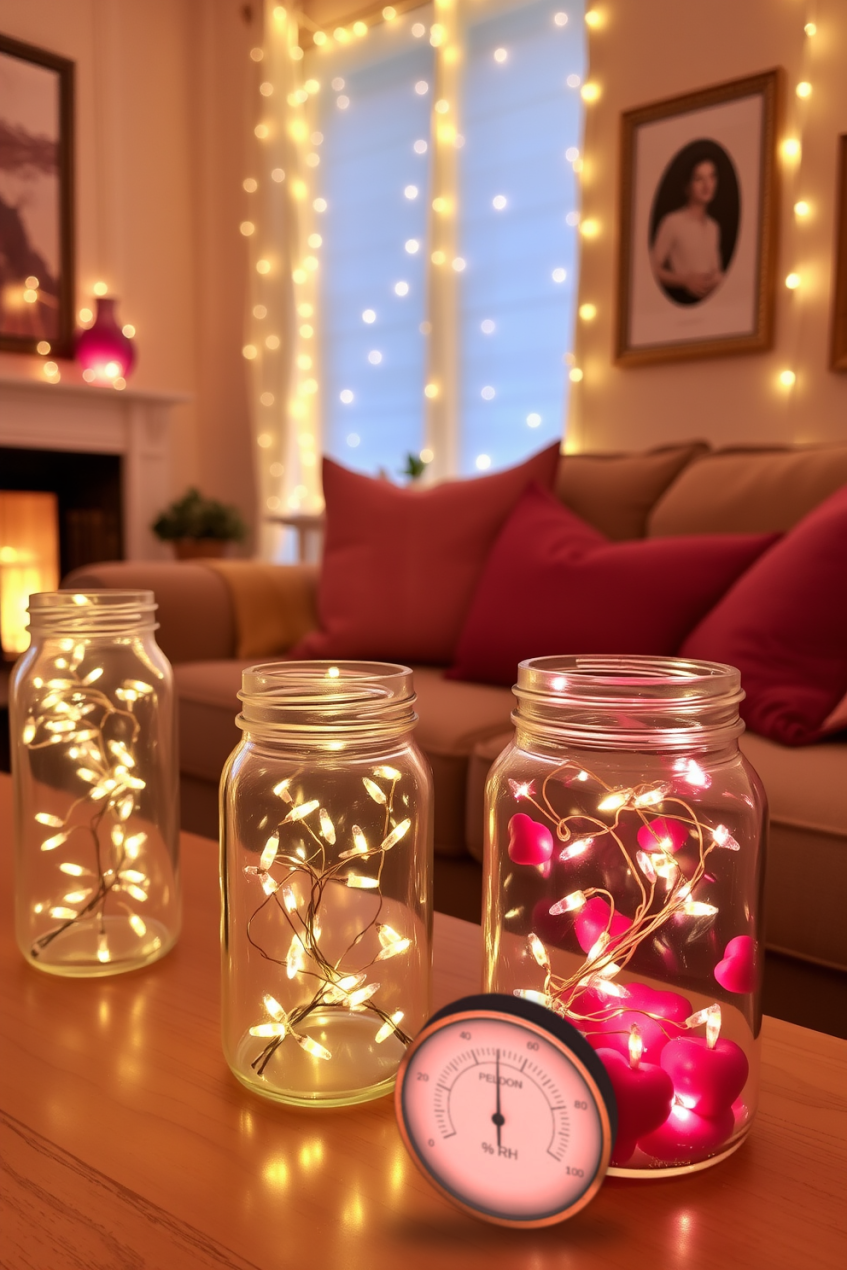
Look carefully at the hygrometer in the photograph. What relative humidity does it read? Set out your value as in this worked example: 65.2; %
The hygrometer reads 50; %
